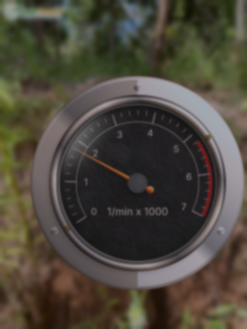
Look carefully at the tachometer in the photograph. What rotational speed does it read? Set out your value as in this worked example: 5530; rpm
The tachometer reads 1800; rpm
